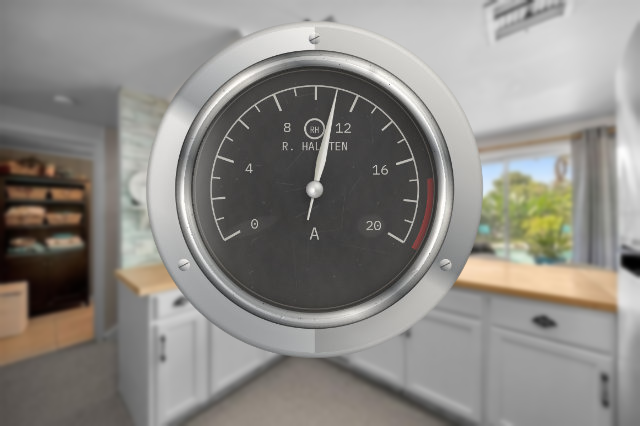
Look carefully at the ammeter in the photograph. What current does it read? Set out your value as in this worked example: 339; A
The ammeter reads 11; A
